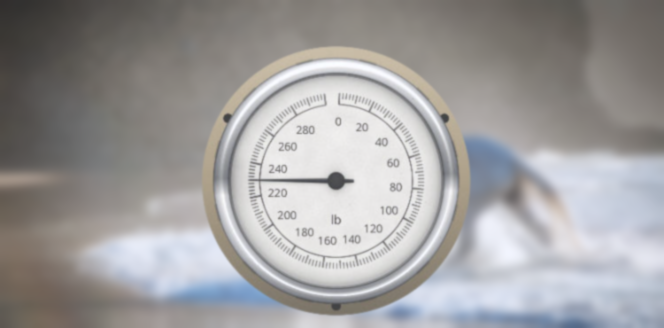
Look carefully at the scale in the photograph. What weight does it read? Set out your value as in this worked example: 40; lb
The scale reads 230; lb
